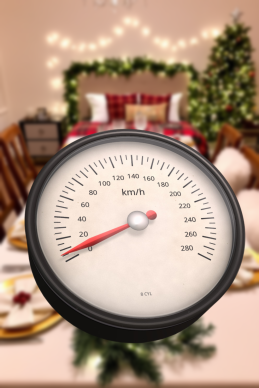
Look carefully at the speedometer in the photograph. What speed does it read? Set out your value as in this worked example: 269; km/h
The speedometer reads 5; km/h
